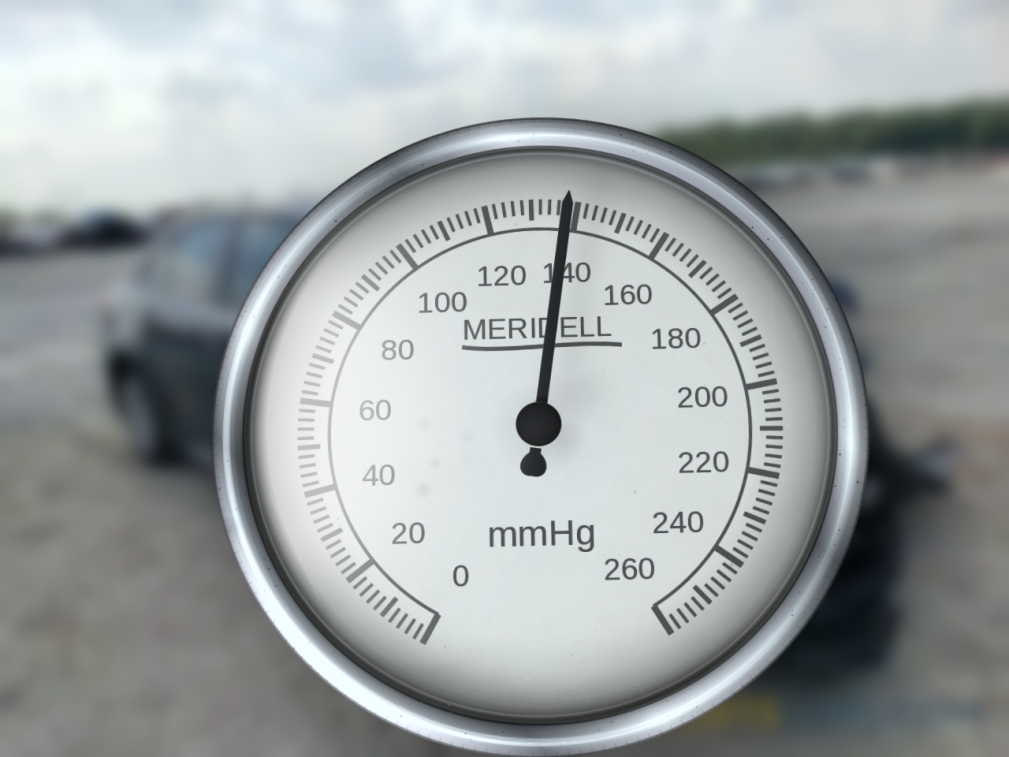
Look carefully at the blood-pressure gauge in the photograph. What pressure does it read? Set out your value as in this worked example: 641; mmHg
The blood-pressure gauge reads 138; mmHg
